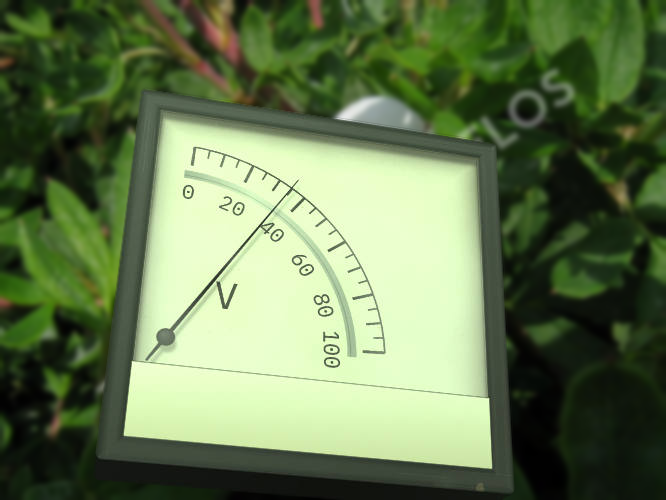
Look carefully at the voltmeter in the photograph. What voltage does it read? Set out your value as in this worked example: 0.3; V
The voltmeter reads 35; V
